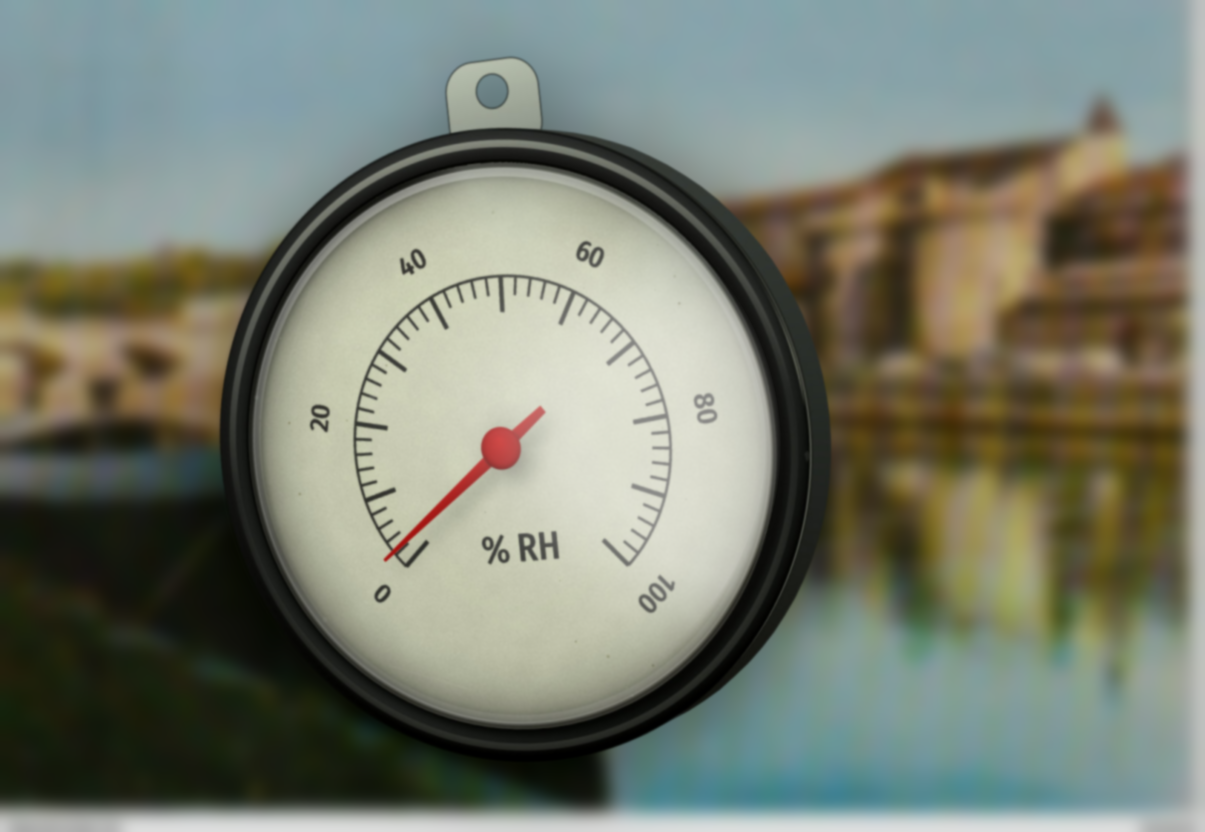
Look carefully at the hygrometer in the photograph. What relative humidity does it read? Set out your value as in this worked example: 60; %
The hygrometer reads 2; %
